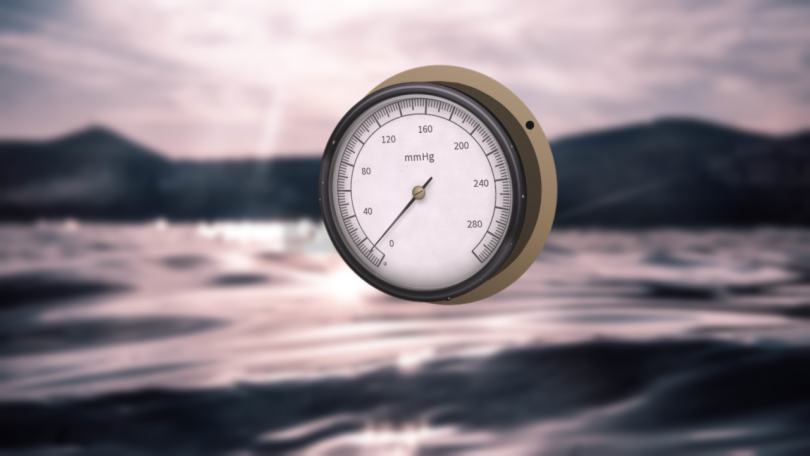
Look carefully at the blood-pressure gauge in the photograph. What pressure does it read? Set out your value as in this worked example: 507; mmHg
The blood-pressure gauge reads 10; mmHg
